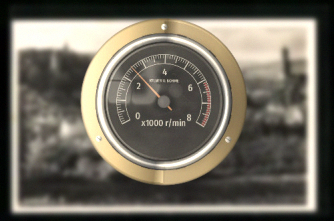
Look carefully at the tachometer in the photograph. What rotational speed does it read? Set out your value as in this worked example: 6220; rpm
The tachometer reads 2500; rpm
